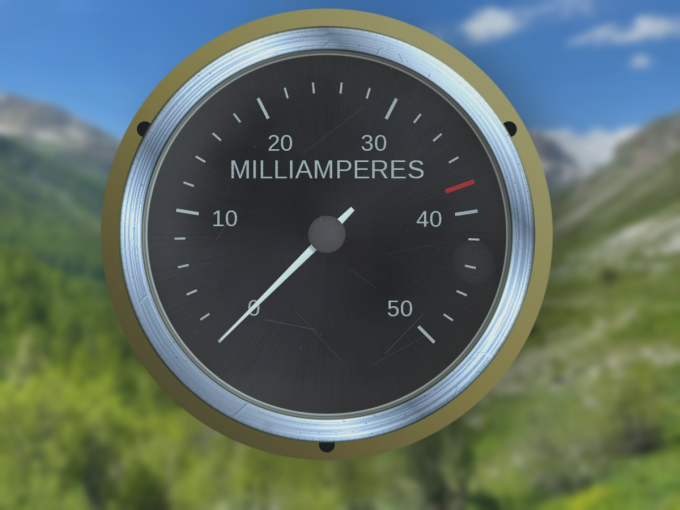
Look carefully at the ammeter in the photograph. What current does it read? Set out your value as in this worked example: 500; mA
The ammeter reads 0; mA
